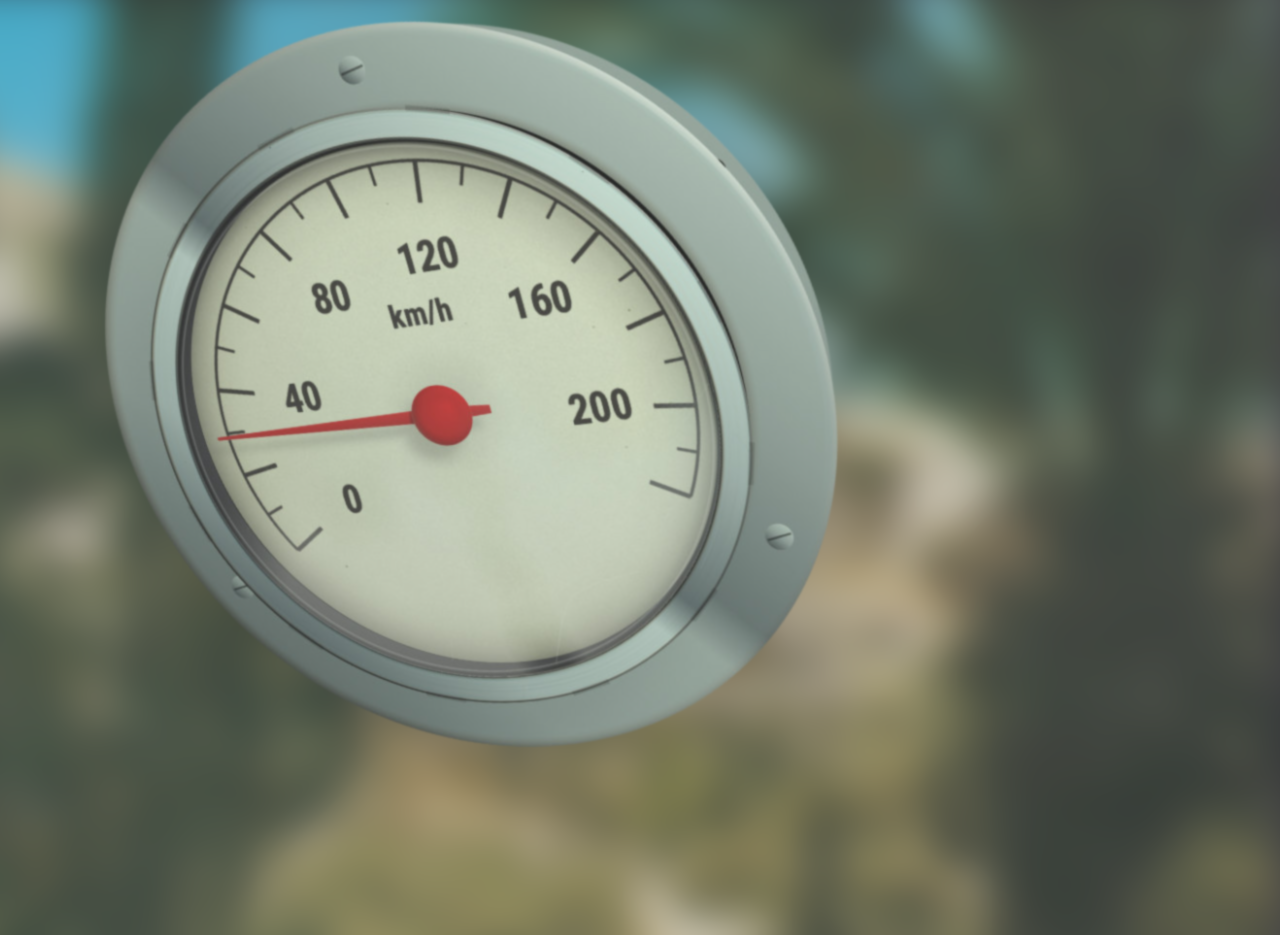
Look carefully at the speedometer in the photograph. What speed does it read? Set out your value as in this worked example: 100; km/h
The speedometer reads 30; km/h
